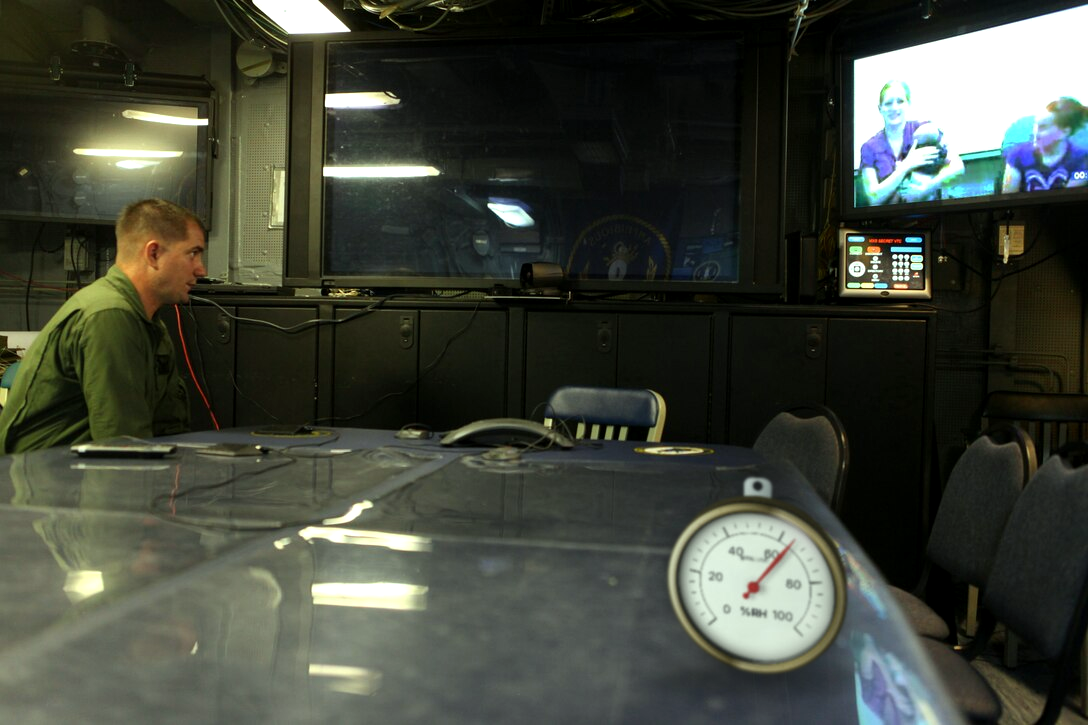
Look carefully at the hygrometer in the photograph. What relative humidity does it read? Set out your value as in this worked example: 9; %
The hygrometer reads 64; %
